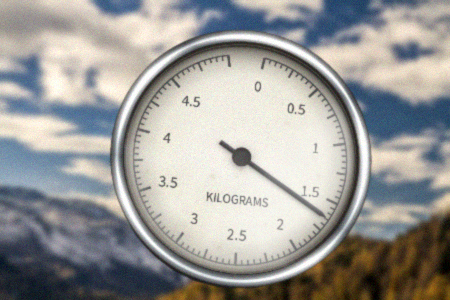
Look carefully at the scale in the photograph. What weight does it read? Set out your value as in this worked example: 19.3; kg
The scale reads 1.65; kg
